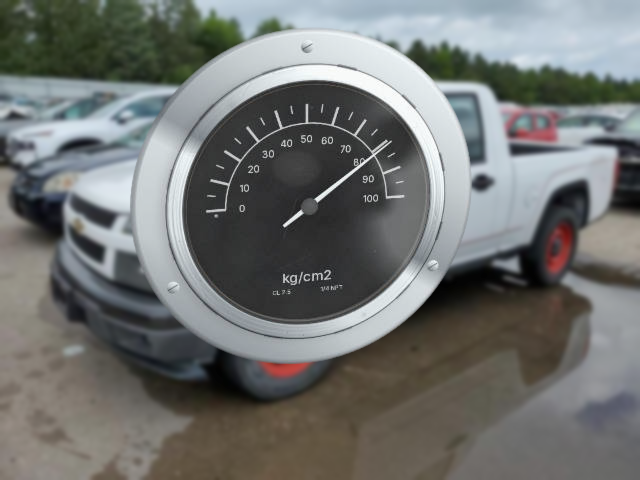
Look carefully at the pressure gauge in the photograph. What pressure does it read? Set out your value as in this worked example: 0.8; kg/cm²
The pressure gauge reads 80; kg/cm²
